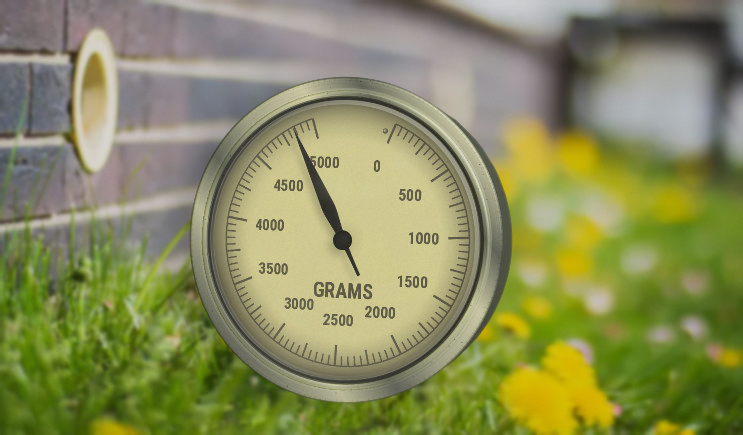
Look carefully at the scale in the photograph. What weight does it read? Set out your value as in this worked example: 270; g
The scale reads 4850; g
